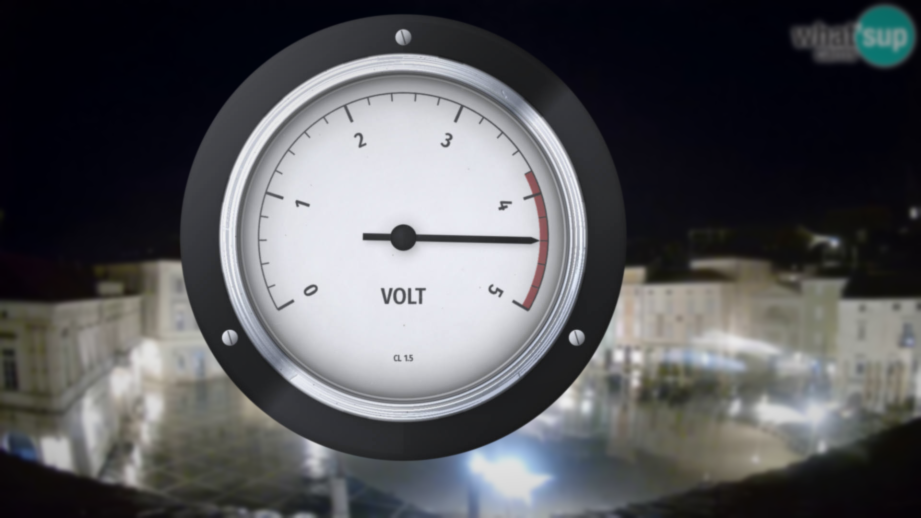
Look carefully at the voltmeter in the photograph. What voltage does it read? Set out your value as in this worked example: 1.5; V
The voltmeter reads 4.4; V
